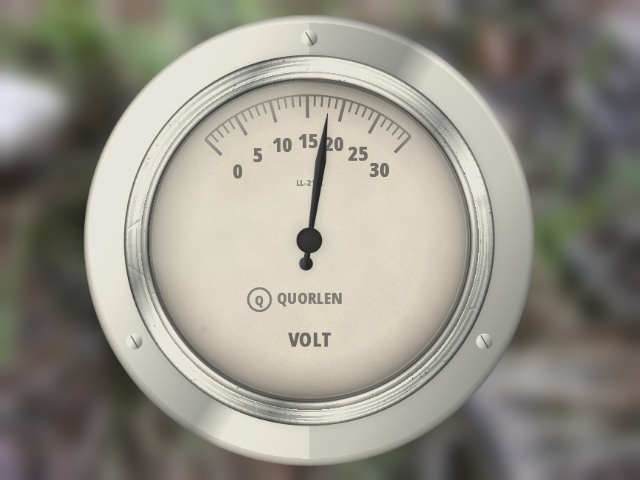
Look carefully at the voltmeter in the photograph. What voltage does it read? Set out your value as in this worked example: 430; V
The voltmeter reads 18; V
